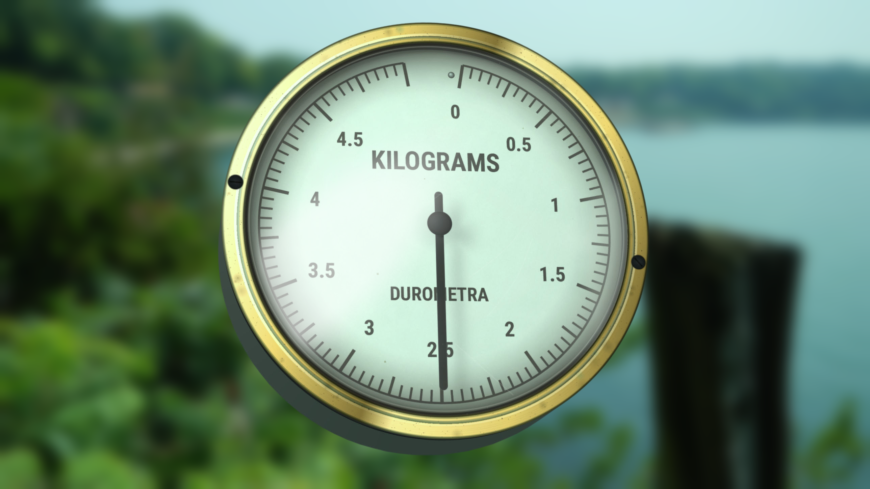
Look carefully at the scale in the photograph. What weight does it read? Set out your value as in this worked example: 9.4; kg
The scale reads 2.5; kg
